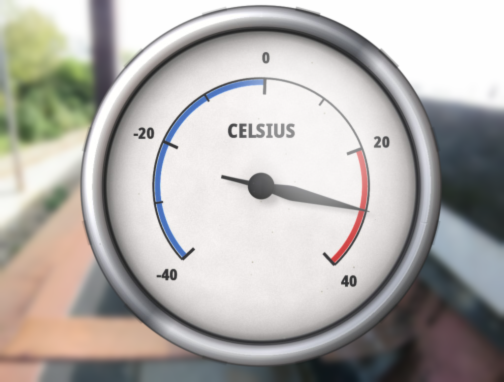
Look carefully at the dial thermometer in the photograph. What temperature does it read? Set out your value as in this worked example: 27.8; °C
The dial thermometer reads 30; °C
